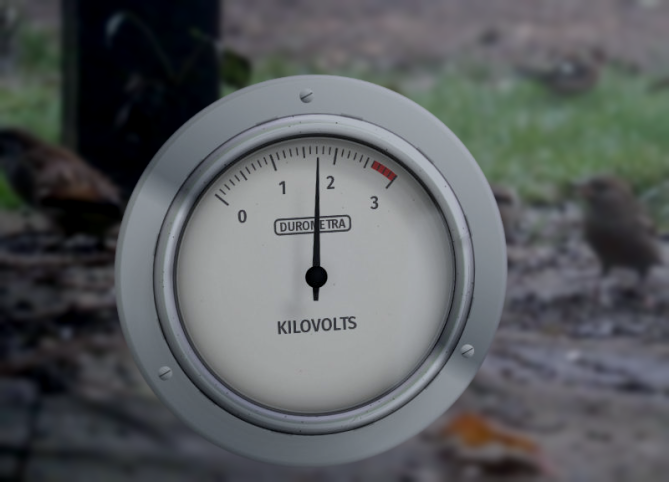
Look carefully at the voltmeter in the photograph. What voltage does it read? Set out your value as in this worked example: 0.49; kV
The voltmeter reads 1.7; kV
